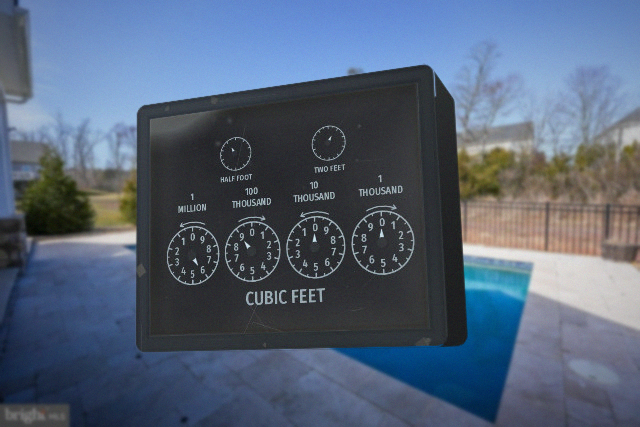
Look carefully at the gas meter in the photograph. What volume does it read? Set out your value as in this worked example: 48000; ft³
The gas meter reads 590000; ft³
